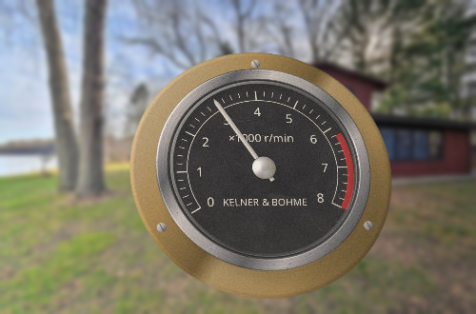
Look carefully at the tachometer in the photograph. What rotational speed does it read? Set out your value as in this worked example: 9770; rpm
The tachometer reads 3000; rpm
